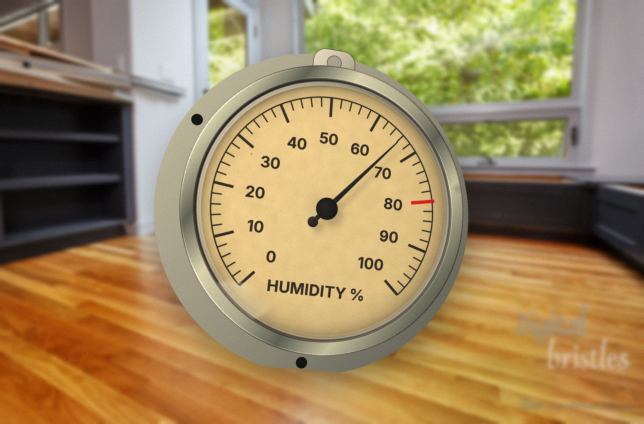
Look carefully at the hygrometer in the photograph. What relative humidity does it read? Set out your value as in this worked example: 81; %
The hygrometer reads 66; %
